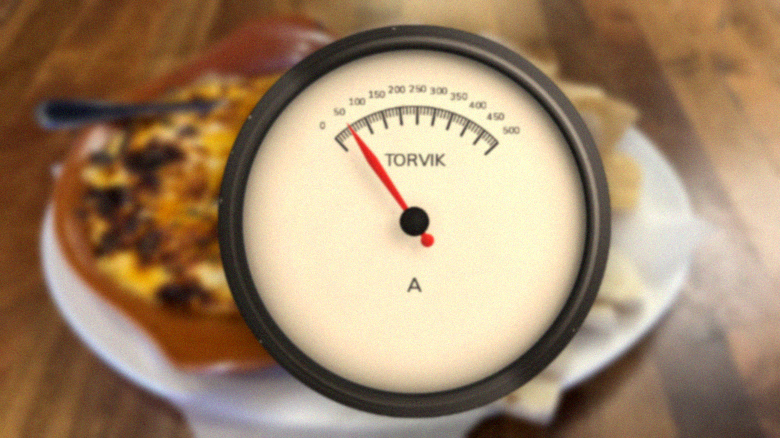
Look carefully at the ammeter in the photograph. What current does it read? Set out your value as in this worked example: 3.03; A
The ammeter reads 50; A
